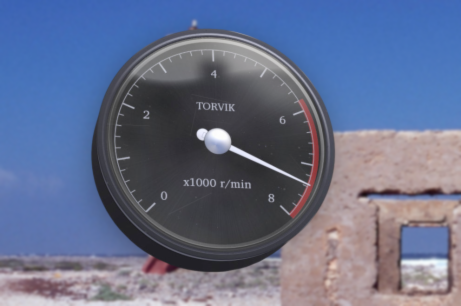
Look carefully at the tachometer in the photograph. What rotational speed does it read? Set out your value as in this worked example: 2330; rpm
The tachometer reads 7400; rpm
